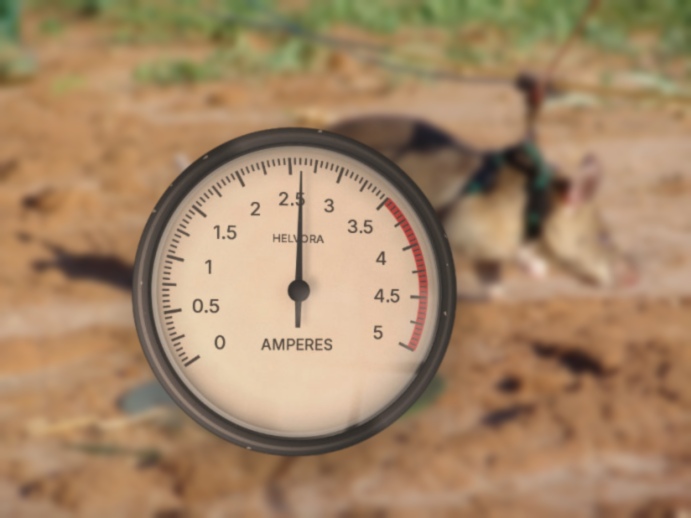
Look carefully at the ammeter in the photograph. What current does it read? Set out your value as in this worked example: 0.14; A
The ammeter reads 2.6; A
